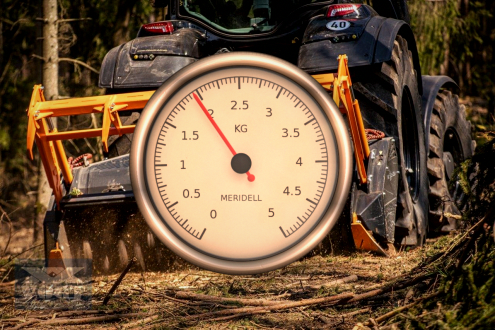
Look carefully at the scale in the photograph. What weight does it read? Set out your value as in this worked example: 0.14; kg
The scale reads 1.95; kg
